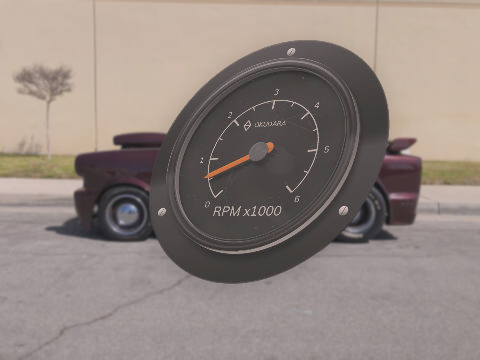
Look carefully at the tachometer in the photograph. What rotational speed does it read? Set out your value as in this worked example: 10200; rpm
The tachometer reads 500; rpm
